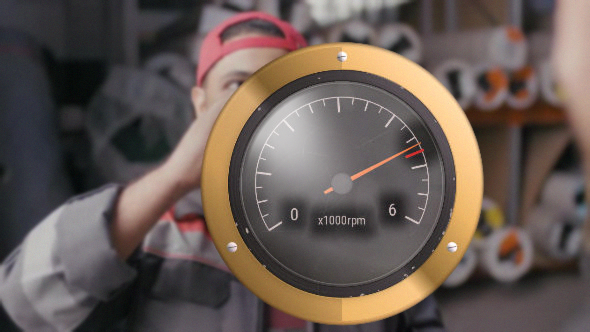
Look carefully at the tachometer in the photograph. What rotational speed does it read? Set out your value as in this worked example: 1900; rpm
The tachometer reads 4625; rpm
